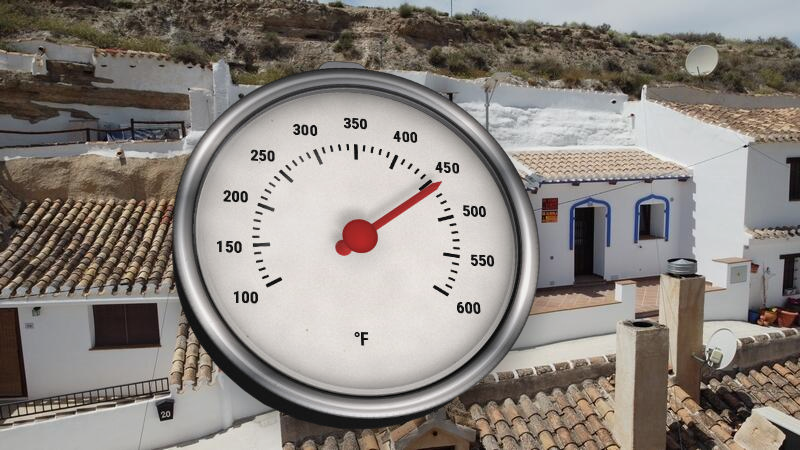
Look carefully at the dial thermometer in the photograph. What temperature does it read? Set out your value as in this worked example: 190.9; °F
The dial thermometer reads 460; °F
